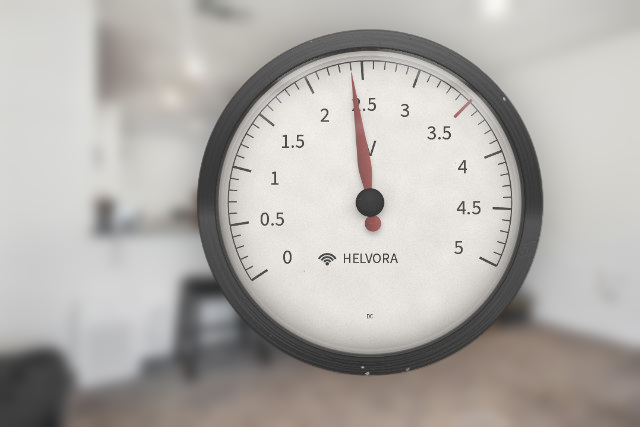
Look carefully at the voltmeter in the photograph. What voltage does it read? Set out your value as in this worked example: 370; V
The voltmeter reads 2.4; V
